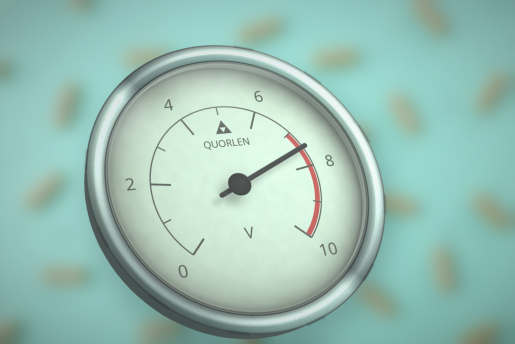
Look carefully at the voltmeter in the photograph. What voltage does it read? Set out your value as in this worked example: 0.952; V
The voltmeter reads 7.5; V
